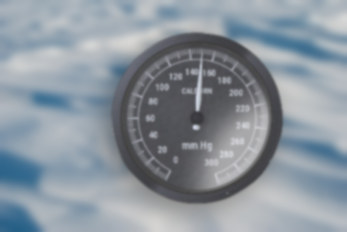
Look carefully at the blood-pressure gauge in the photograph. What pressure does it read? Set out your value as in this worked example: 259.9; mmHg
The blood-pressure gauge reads 150; mmHg
